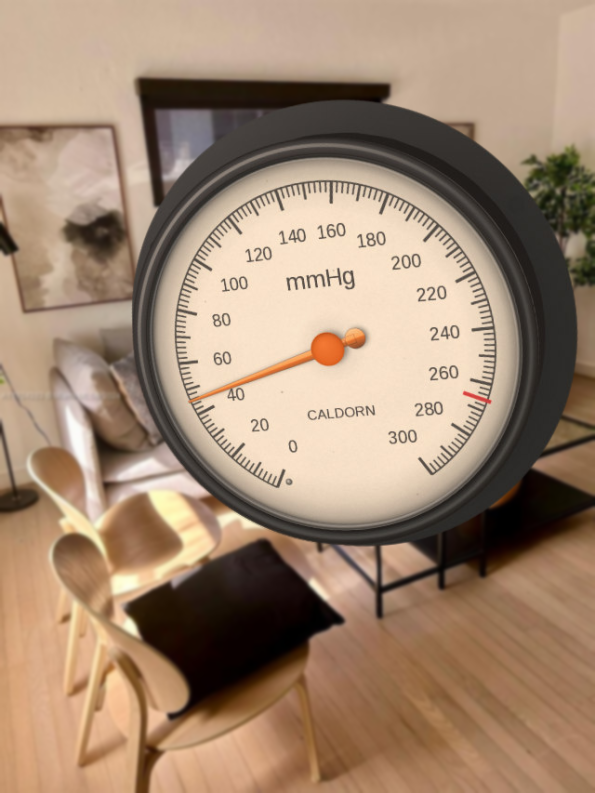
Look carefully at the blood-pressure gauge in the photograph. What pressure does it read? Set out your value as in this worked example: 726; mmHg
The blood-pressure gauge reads 46; mmHg
